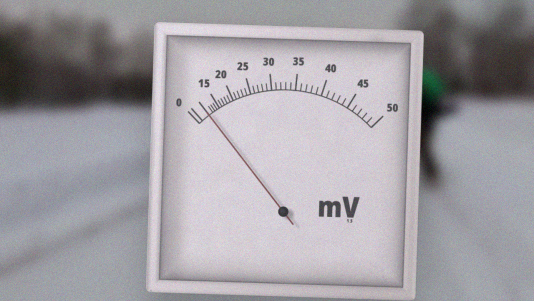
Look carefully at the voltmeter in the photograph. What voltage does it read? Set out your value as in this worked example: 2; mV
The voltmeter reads 10; mV
